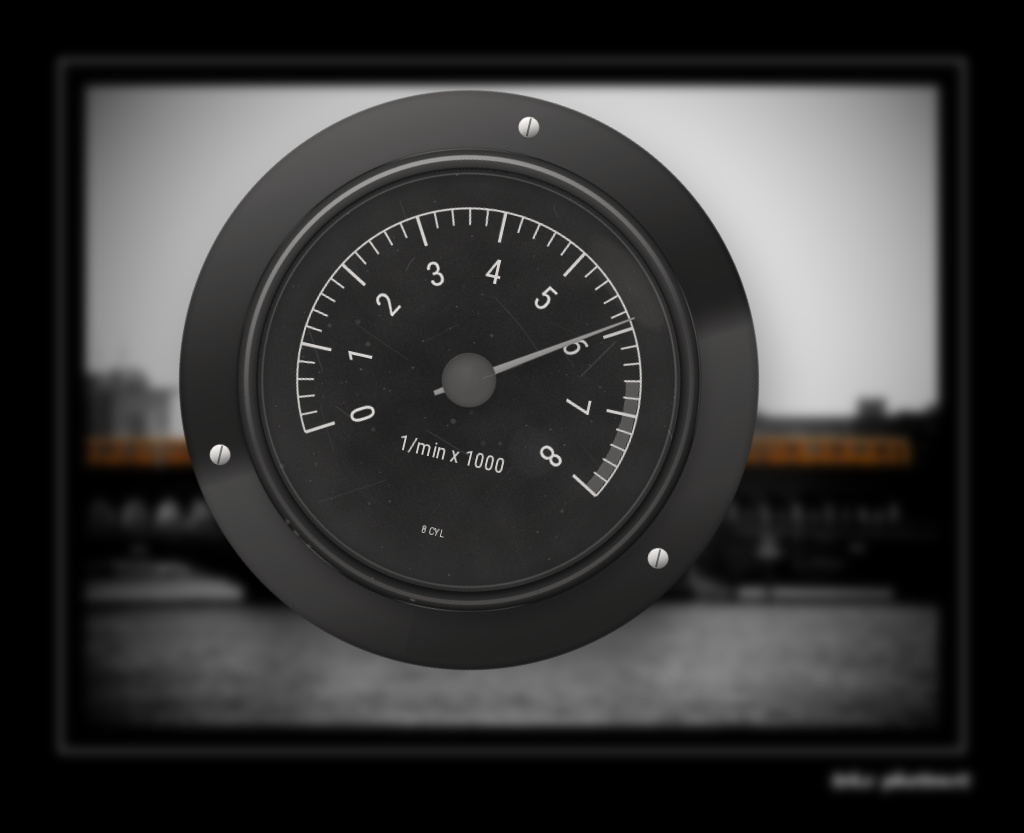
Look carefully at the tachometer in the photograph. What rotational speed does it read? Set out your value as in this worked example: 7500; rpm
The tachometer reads 5900; rpm
